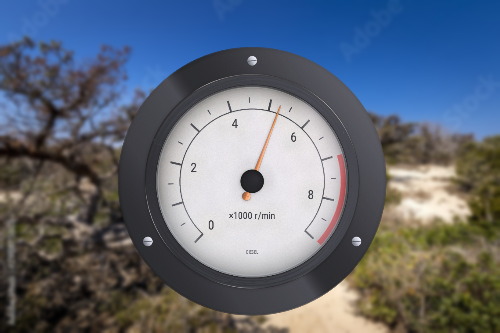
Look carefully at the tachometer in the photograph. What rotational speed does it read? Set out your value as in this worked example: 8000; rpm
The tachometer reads 5250; rpm
